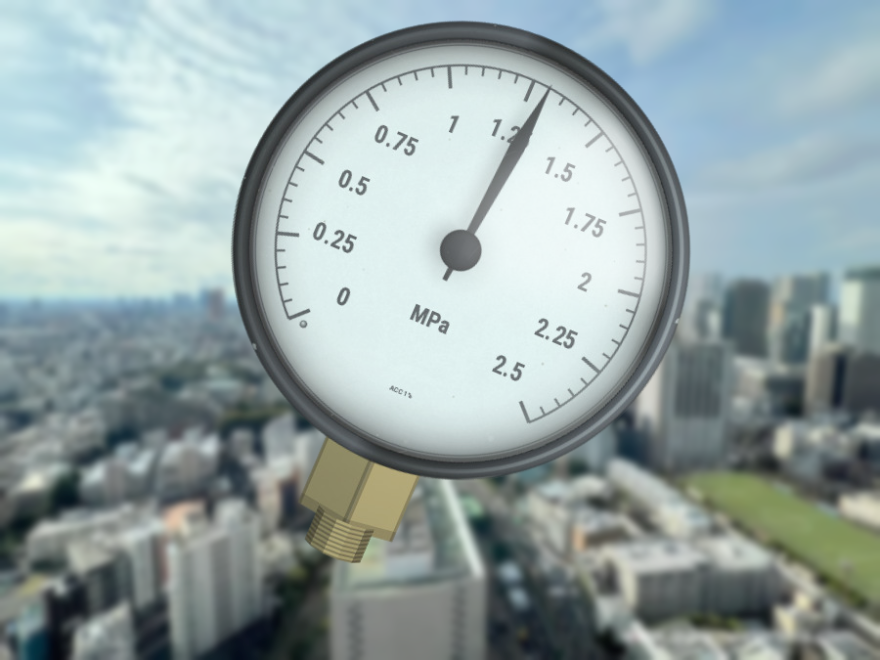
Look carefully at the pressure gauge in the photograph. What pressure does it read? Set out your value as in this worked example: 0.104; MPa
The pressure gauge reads 1.3; MPa
